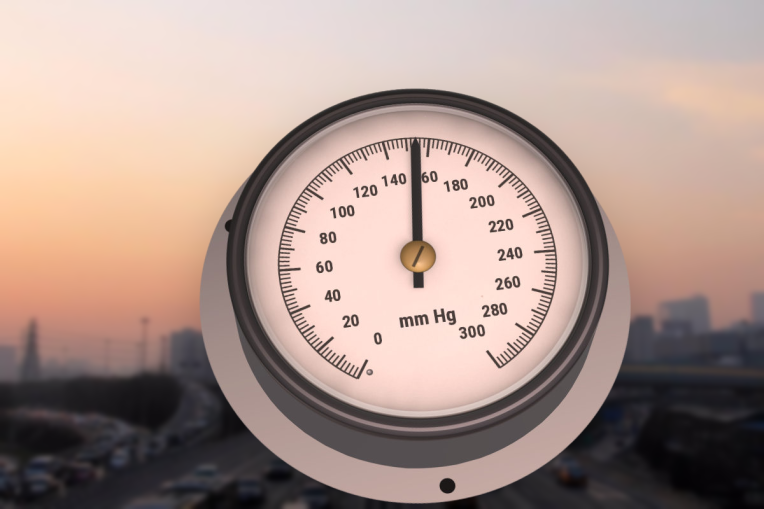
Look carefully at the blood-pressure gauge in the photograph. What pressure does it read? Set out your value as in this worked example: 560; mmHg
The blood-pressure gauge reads 154; mmHg
